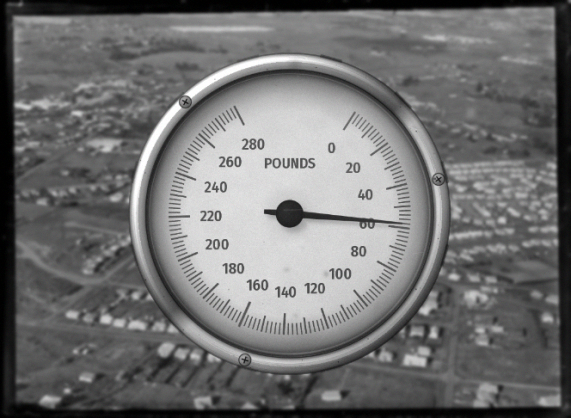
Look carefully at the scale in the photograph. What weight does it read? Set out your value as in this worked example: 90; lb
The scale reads 58; lb
